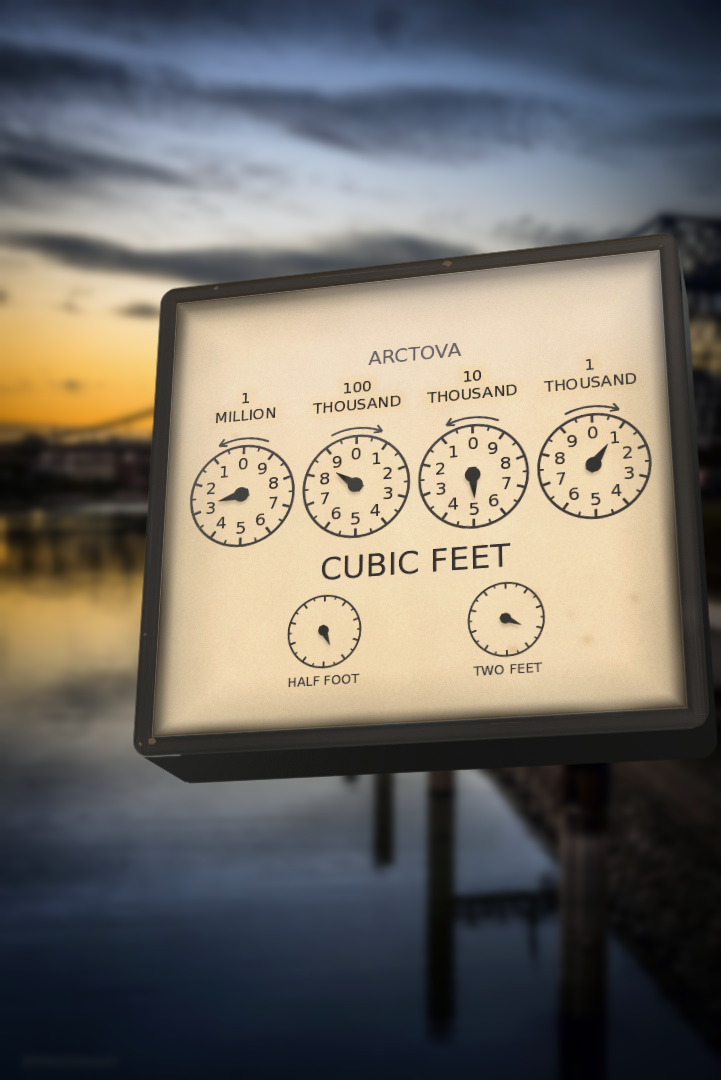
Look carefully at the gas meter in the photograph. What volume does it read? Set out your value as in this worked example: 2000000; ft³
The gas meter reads 285100; ft³
